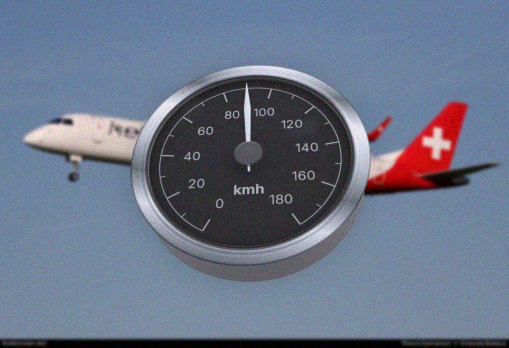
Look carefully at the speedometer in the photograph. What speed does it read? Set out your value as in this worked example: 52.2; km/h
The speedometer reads 90; km/h
